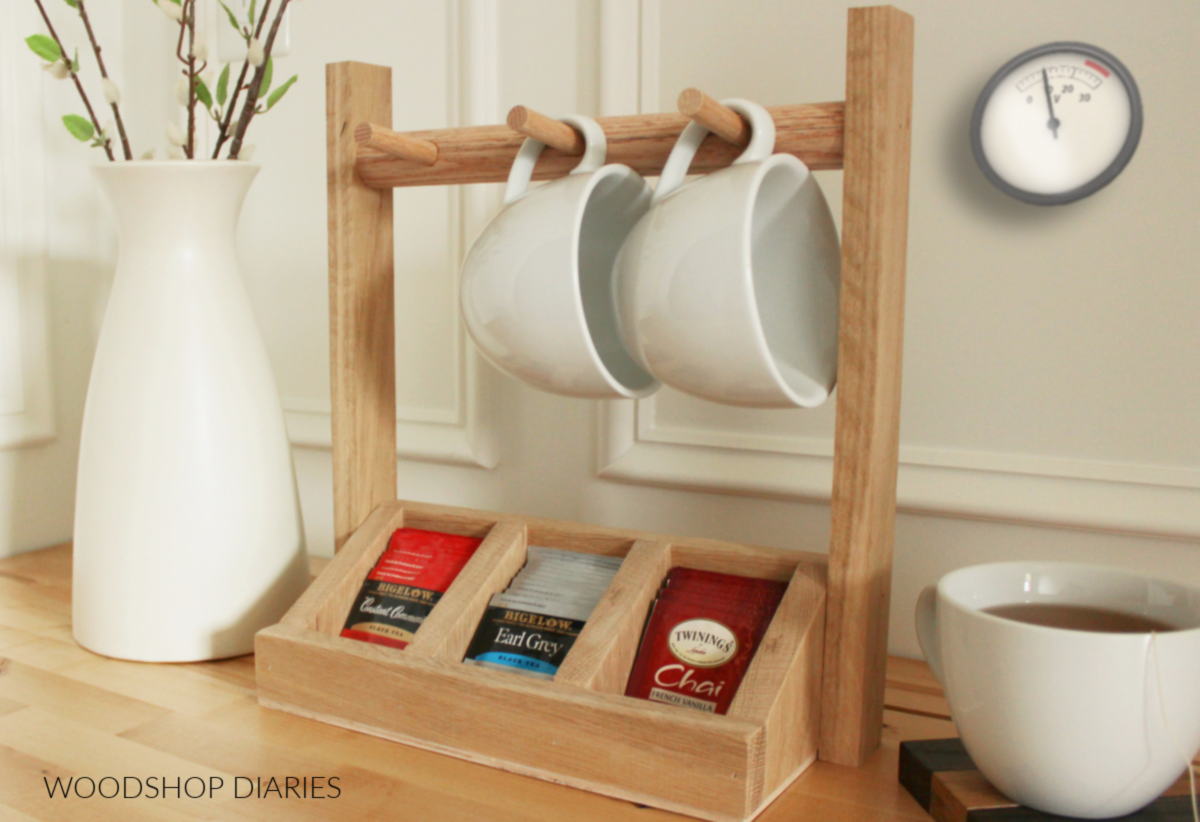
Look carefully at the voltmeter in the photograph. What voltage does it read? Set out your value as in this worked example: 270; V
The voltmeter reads 10; V
